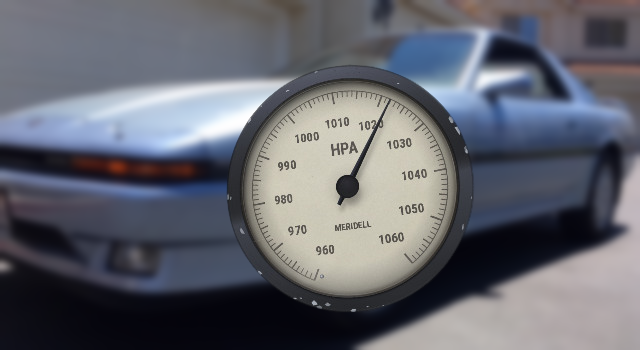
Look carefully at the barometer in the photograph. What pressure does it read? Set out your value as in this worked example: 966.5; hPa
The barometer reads 1022; hPa
